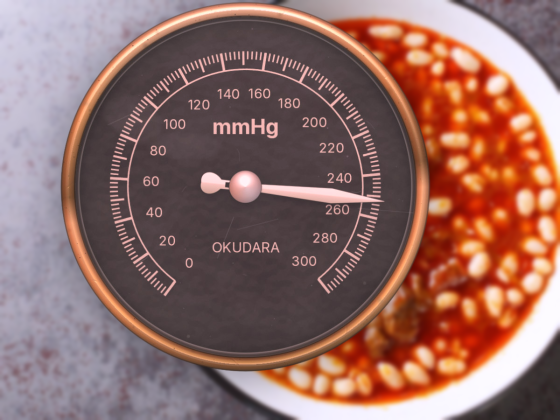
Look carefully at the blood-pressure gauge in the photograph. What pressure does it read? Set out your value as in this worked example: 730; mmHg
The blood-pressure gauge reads 252; mmHg
